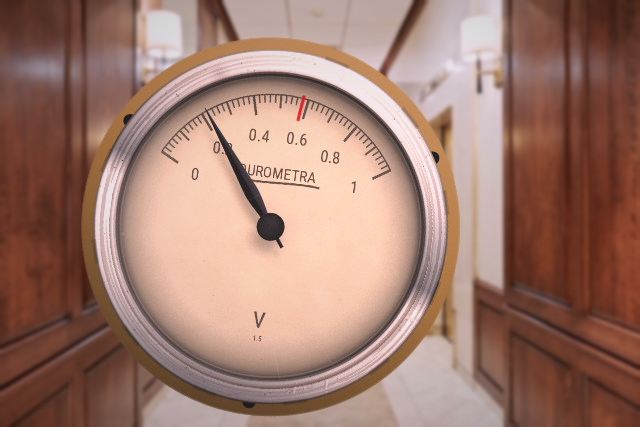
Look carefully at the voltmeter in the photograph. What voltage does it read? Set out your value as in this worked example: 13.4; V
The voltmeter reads 0.22; V
